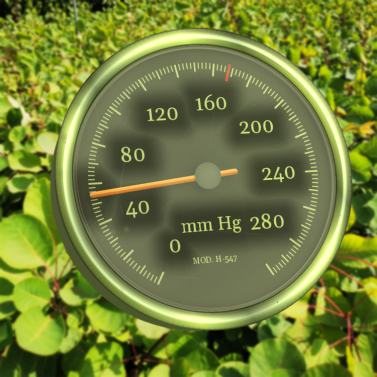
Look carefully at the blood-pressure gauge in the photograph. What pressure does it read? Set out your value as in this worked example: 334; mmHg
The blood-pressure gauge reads 54; mmHg
